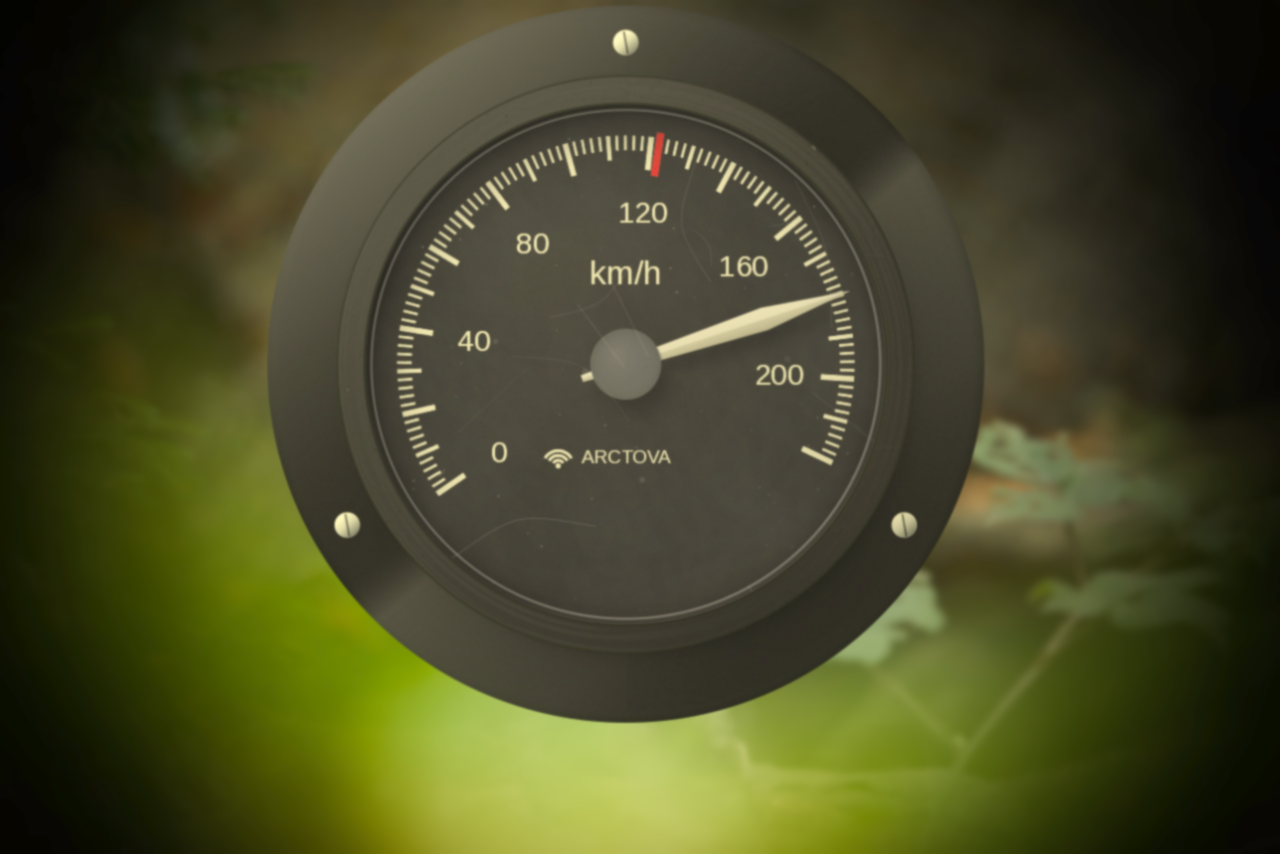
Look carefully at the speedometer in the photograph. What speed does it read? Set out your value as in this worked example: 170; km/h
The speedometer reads 180; km/h
